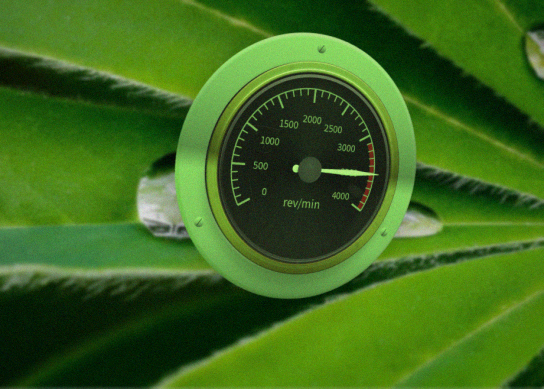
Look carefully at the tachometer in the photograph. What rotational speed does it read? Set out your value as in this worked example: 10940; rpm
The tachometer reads 3500; rpm
